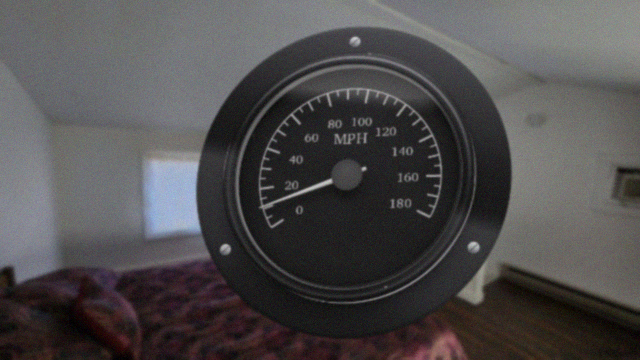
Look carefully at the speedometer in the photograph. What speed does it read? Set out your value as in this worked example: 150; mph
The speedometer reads 10; mph
